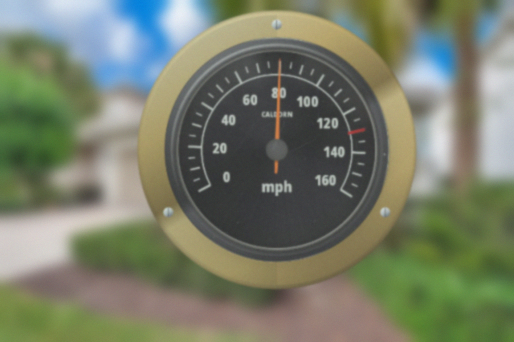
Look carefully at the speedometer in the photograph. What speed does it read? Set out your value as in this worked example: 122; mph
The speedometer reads 80; mph
